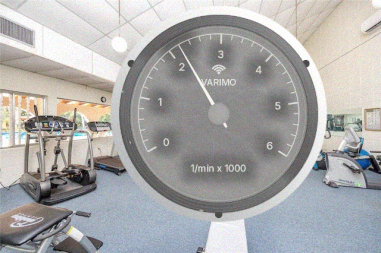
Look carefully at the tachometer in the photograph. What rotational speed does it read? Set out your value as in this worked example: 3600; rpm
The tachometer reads 2200; rpm
